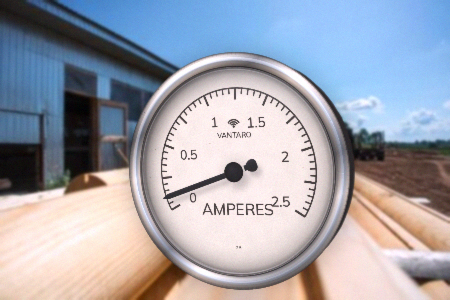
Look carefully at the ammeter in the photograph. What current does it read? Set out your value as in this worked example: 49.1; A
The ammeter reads 0.1; A
